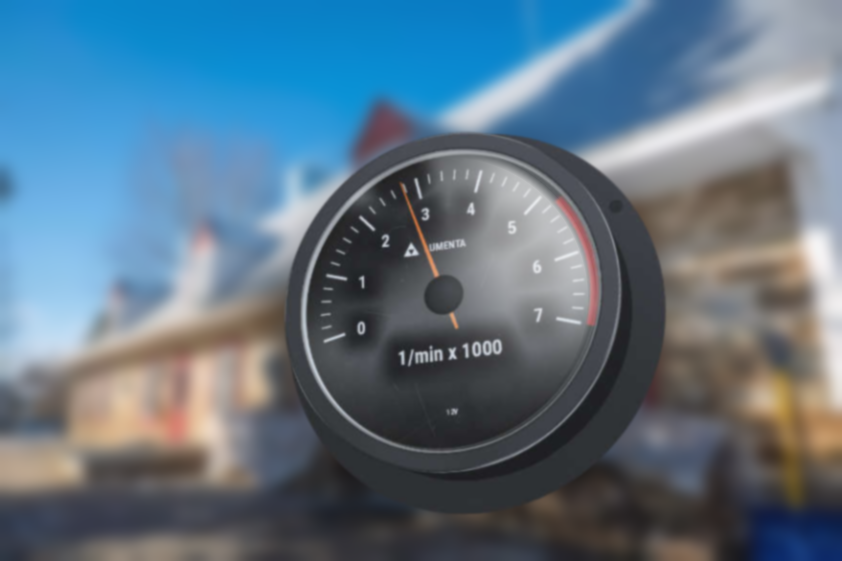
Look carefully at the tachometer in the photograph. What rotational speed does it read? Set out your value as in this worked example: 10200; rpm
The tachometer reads 2800; rpm
